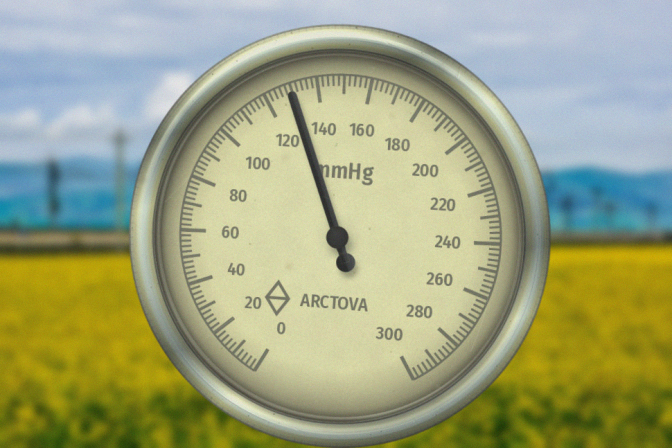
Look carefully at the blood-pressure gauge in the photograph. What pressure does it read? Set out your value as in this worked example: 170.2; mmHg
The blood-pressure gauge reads 130; mmHg
